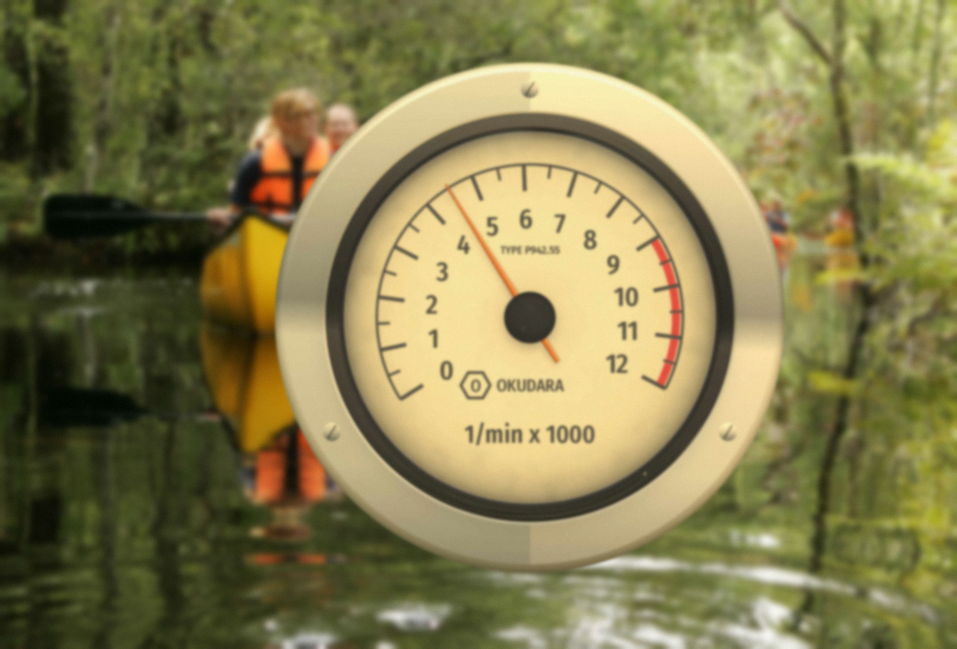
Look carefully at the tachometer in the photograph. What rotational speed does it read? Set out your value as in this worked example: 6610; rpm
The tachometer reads 4500; rpm
